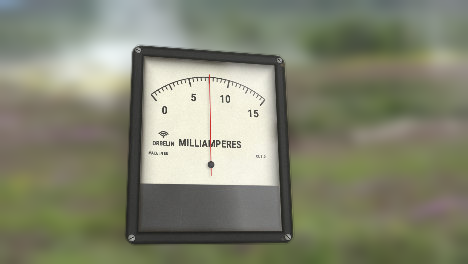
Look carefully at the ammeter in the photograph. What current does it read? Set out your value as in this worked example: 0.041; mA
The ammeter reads 7.5; mA
